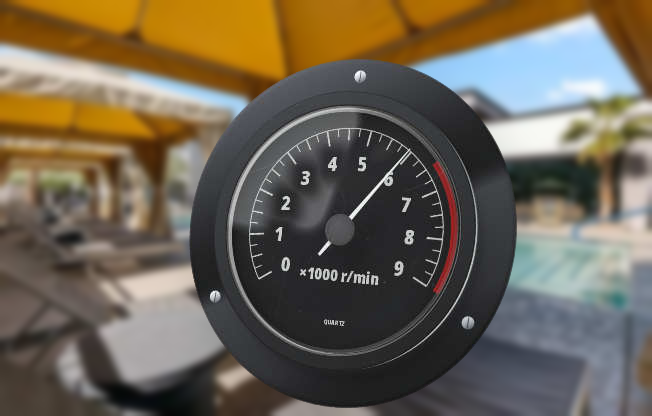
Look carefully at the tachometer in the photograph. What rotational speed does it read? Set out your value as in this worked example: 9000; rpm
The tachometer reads 6000; rpm
